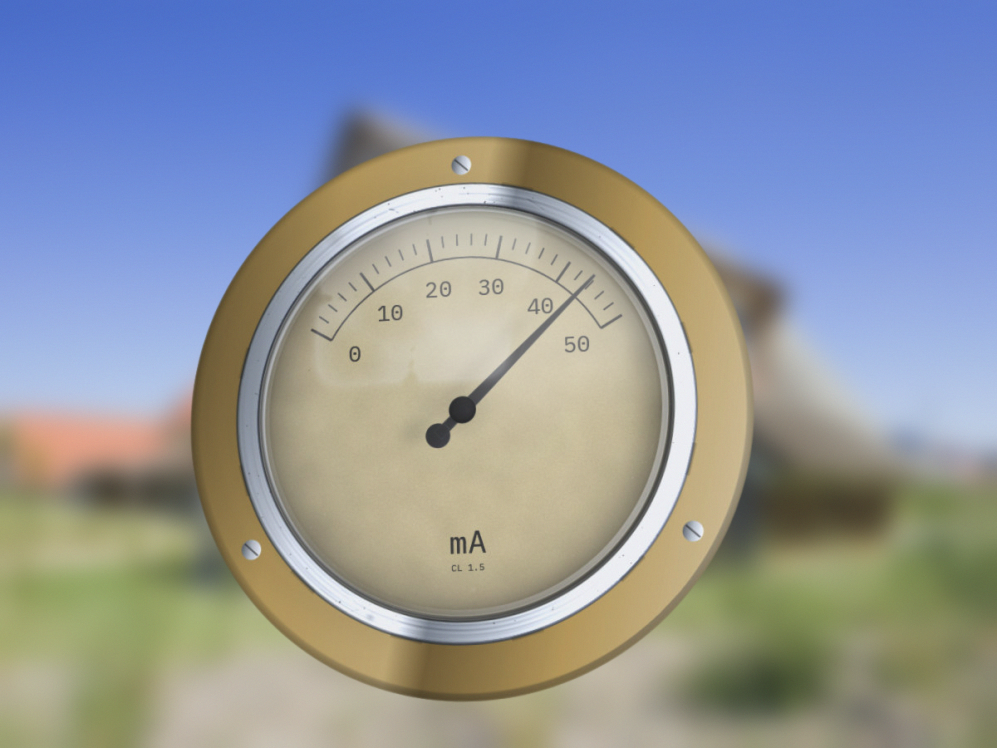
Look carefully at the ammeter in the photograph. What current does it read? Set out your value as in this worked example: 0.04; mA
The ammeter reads 44; mA
